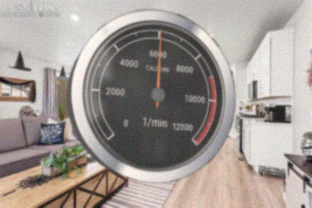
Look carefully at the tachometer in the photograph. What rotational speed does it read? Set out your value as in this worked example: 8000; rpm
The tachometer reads 6000; rpm
